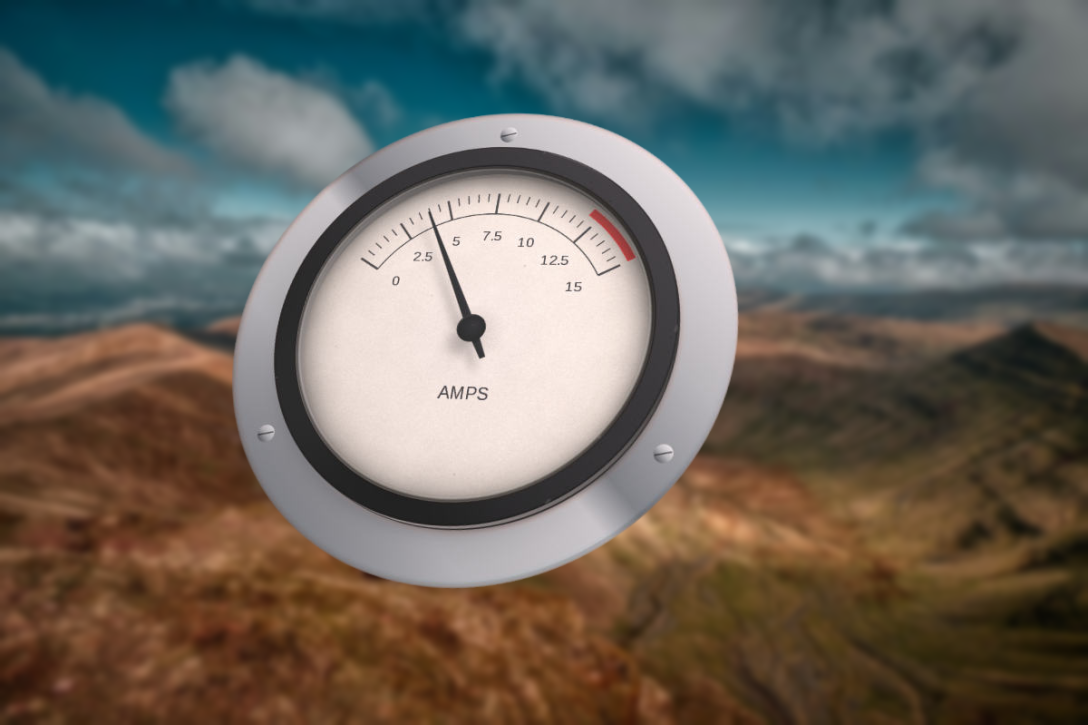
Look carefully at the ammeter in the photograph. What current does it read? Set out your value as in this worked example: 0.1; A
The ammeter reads 4; A
